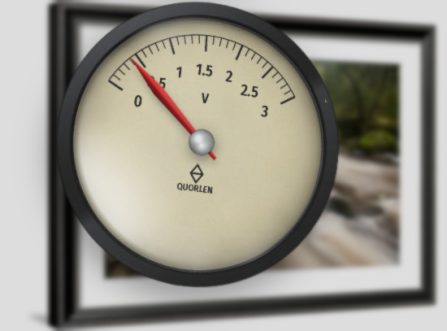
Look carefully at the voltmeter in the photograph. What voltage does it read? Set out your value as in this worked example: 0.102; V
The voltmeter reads 0.4; V
